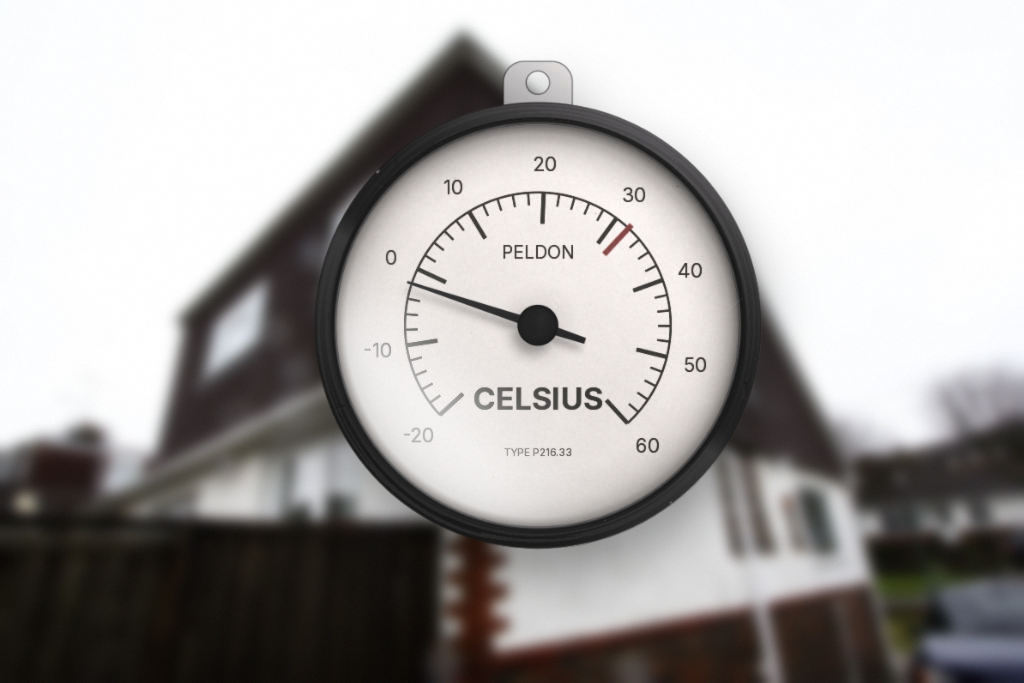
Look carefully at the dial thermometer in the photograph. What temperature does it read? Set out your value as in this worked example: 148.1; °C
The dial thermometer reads -2; °C
